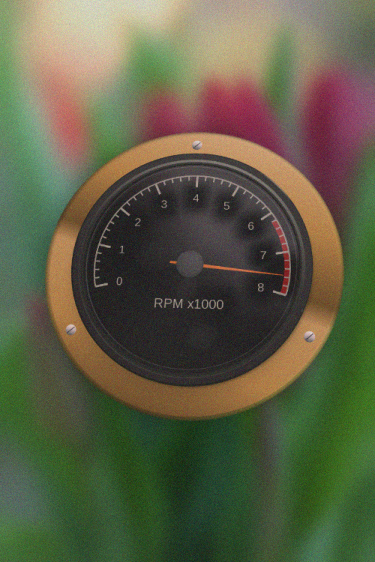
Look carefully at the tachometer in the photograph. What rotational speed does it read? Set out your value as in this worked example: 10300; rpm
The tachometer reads 7600; rpm
